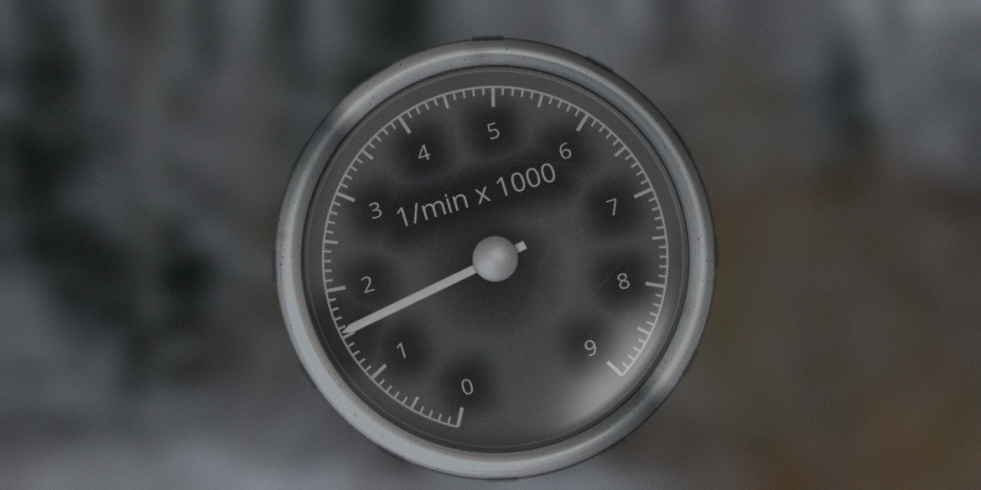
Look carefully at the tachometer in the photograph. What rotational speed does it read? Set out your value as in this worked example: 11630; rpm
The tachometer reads 1550; rpm
